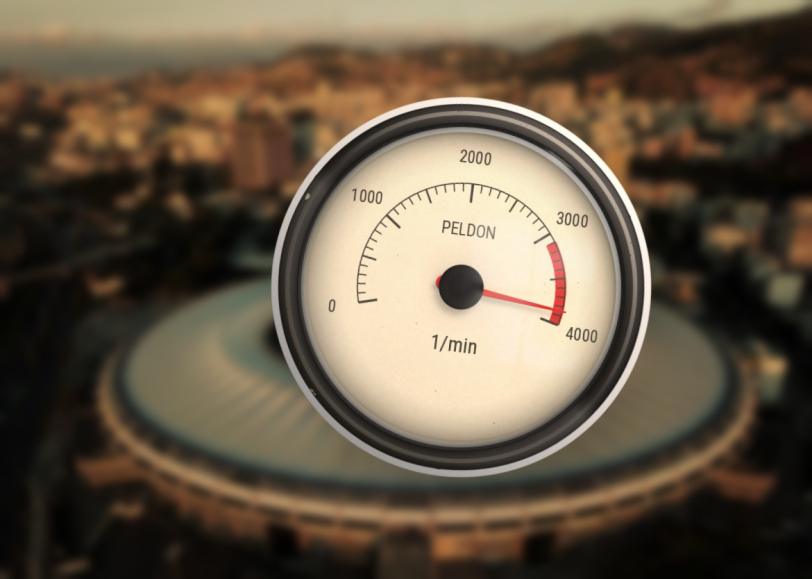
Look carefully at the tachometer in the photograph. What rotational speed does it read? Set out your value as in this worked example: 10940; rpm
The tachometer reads 3850; rpm
